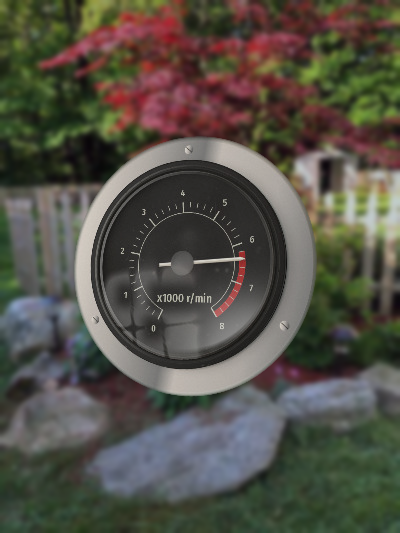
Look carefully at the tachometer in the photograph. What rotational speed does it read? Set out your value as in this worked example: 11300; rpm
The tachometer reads 6400; rpm
